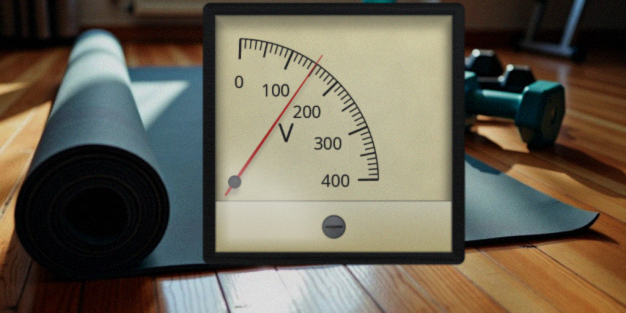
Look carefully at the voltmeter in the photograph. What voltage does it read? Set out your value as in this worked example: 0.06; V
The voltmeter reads 150; V
